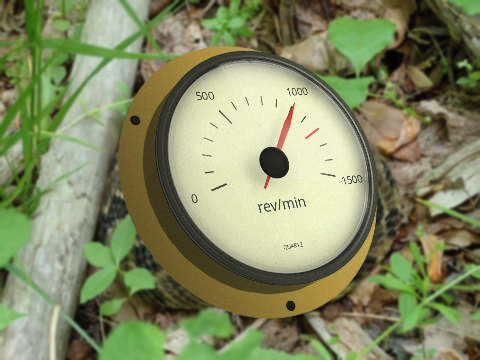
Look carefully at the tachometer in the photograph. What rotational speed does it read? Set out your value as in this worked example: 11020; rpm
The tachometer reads 1000; rpm
